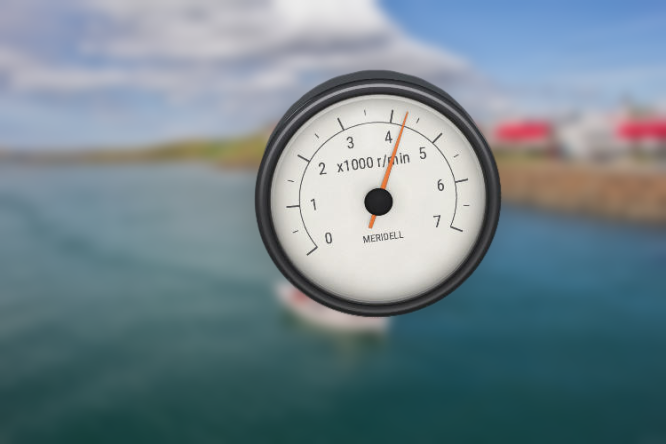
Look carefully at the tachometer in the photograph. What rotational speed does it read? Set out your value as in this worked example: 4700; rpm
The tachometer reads 4250; rpm
